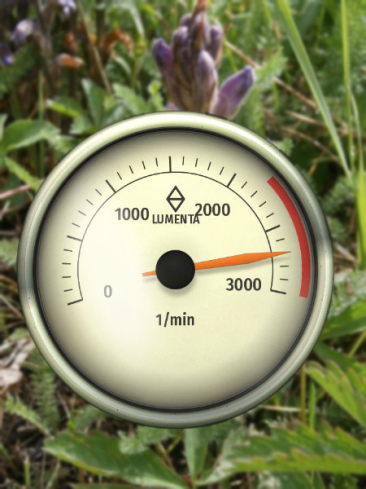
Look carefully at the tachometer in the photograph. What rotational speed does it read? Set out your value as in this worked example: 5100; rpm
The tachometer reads 2700; rpm
